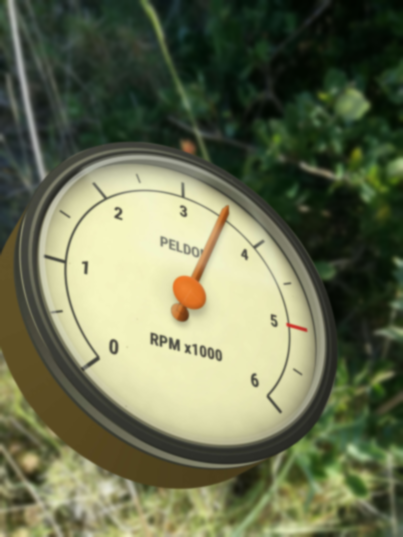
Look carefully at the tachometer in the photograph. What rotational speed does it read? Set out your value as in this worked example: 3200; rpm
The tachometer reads 3500; rpm
